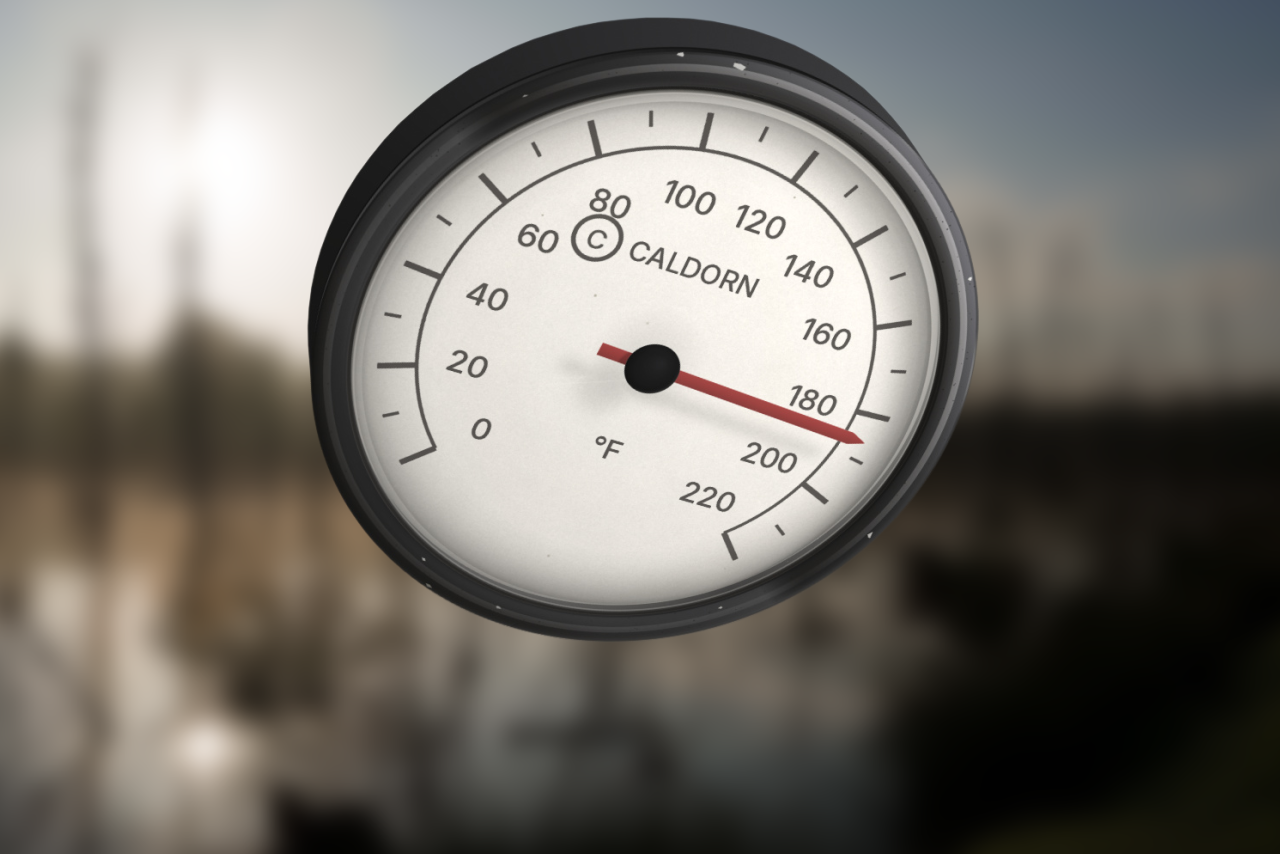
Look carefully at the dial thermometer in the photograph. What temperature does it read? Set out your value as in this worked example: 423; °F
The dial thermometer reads 185; °F
